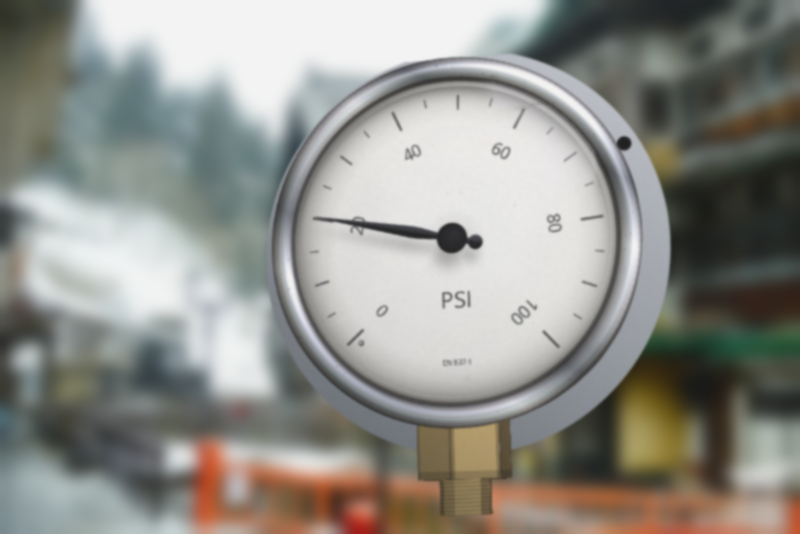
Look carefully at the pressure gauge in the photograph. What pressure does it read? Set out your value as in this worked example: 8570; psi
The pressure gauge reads 20; psi
